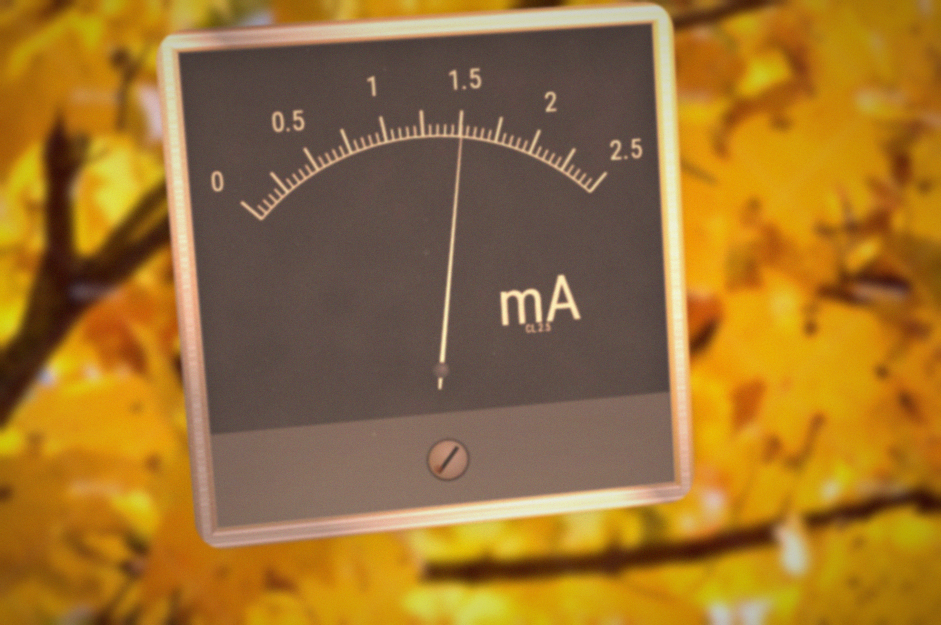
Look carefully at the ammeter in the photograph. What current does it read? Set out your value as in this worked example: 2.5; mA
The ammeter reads 1.5; mA
